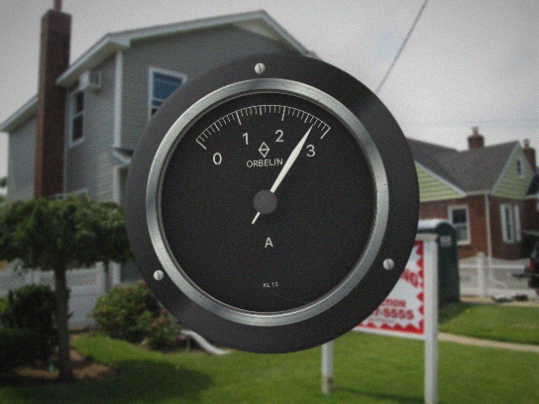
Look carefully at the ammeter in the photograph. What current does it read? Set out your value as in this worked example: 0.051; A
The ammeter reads 2.7; A
